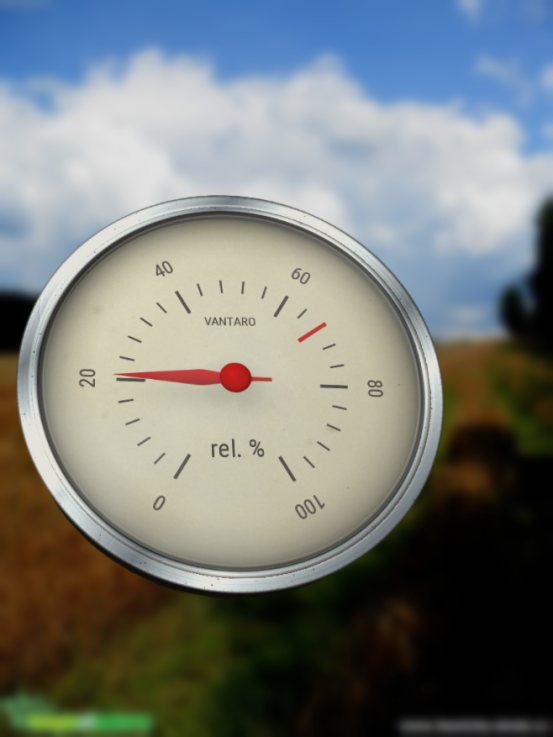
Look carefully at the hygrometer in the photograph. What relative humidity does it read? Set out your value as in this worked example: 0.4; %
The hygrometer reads 20; %
